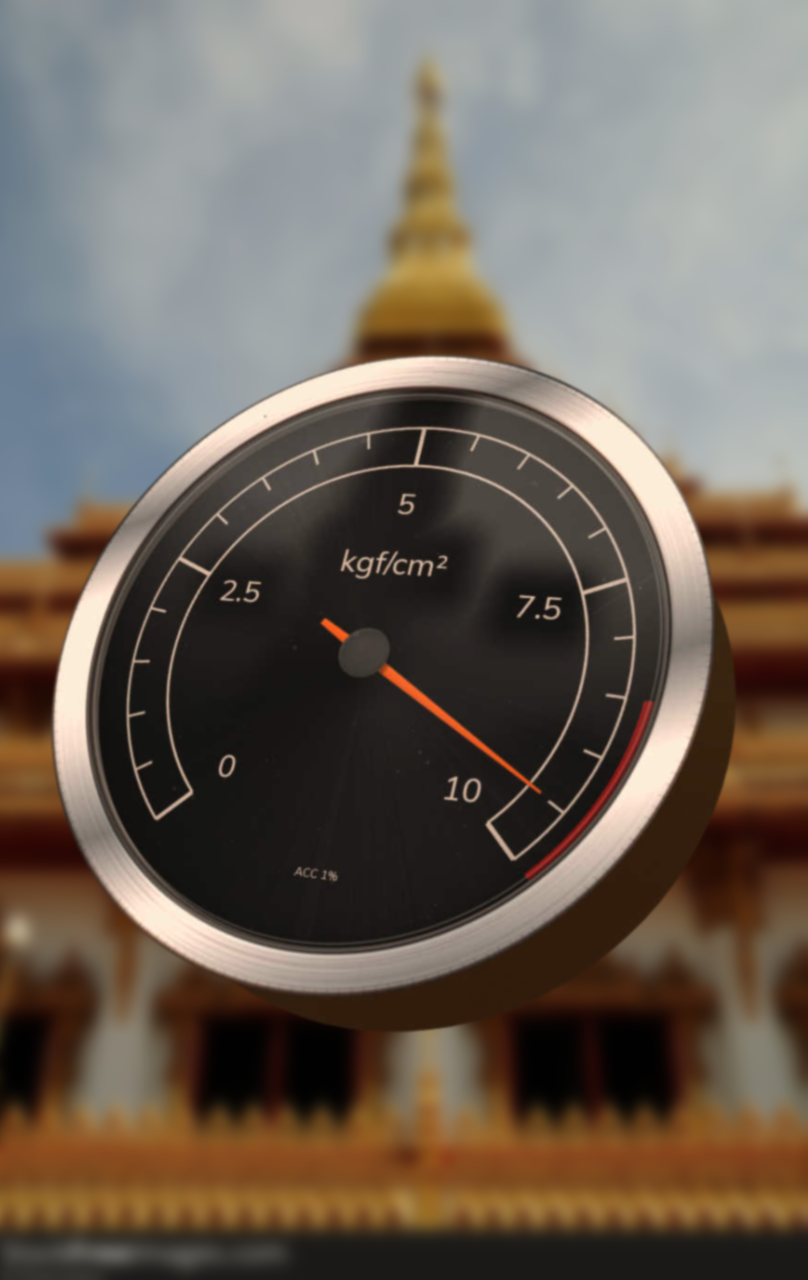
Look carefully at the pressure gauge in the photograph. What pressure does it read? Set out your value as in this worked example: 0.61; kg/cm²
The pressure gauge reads 9.5; kg/cm²
